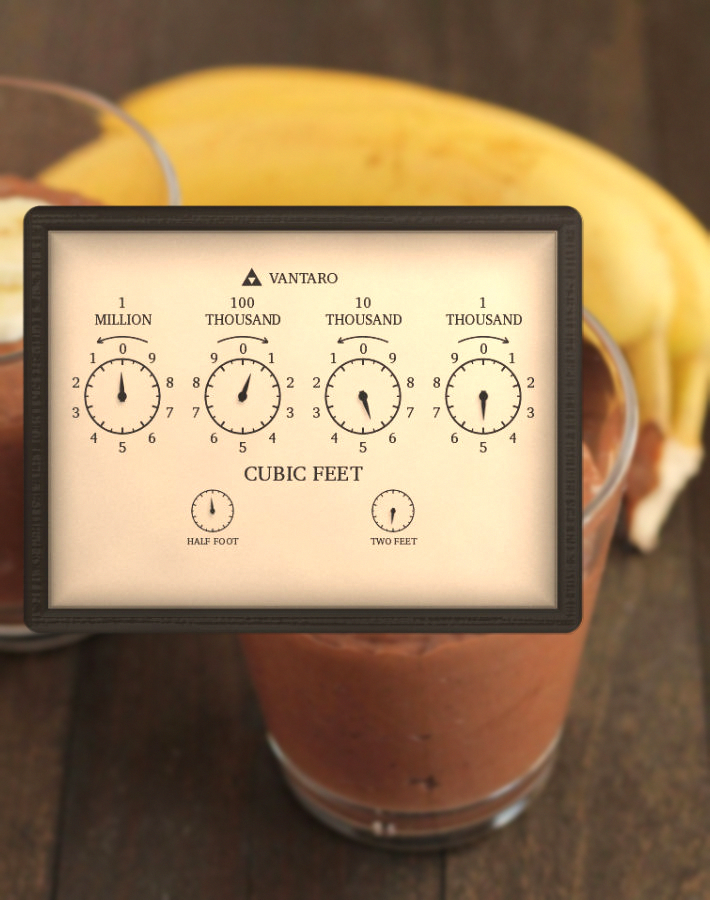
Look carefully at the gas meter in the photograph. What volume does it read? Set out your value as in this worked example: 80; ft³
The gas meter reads 5500; ft³
